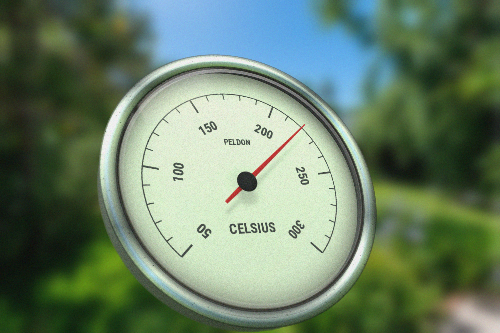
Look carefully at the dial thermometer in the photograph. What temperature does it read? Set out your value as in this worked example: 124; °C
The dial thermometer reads 220; °C
